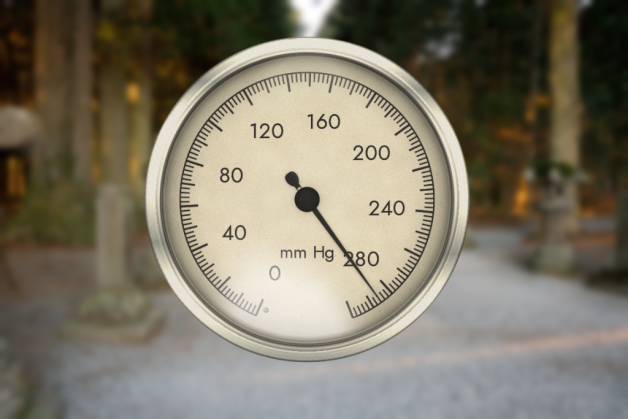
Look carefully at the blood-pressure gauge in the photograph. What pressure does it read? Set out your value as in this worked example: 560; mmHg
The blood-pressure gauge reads 286; mmHg
